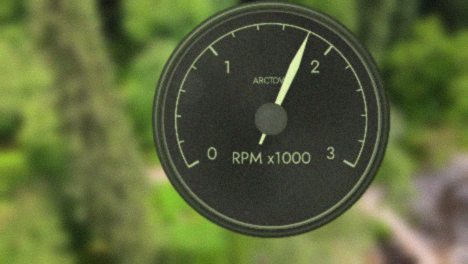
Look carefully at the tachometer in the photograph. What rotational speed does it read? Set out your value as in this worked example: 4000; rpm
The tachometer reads 1800; rpm
